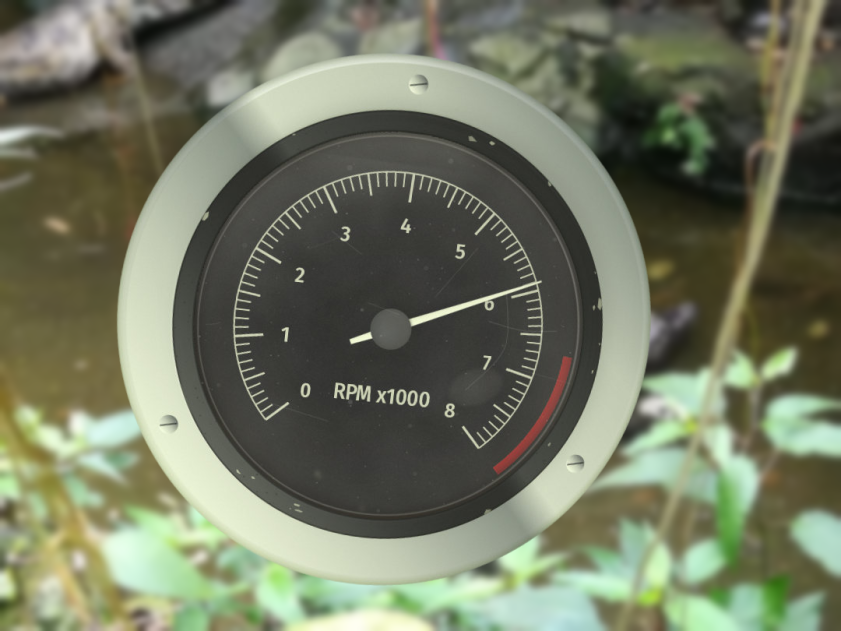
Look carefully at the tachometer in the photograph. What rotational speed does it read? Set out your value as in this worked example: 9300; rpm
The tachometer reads 5900; rpm
